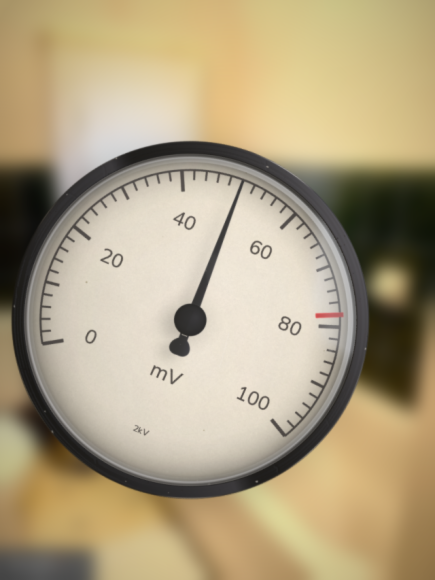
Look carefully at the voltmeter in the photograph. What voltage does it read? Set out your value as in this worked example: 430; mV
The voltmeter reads 50; mV
